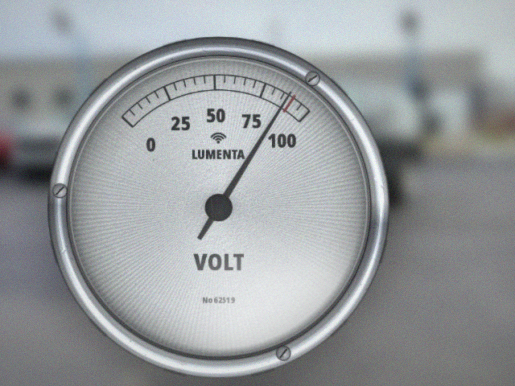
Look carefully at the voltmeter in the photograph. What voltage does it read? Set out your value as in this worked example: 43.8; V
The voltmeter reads 87.5; V
